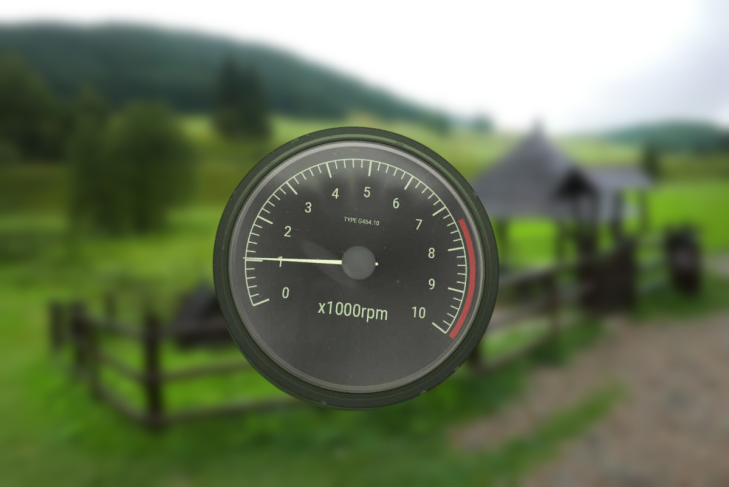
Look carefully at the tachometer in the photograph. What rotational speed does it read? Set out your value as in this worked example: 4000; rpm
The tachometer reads 1000; rpm
